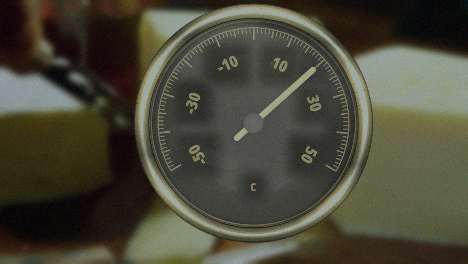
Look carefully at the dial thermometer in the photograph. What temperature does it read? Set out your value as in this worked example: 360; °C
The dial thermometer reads 20; °C
